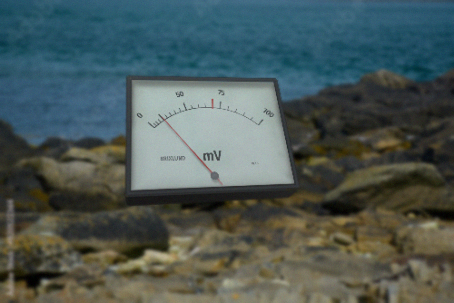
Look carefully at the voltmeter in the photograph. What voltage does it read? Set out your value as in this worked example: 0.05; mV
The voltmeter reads 25; mV
